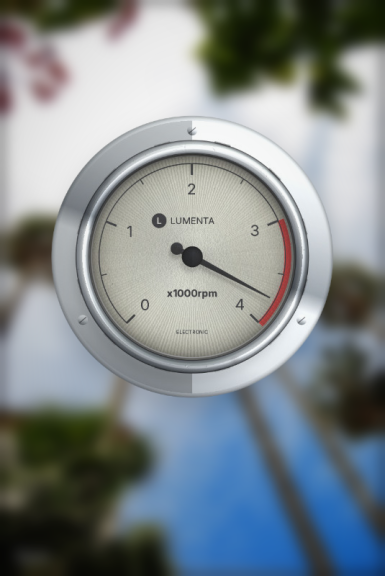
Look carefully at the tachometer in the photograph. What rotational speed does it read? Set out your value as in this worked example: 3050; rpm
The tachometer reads 3750; rpm
